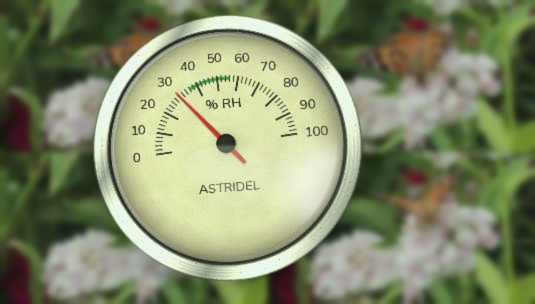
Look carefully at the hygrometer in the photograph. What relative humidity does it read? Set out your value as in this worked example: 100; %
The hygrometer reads 30; %
